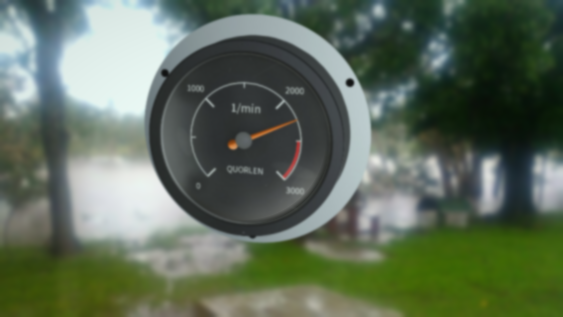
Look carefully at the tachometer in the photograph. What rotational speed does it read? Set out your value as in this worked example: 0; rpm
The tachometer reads 2250; rpm
